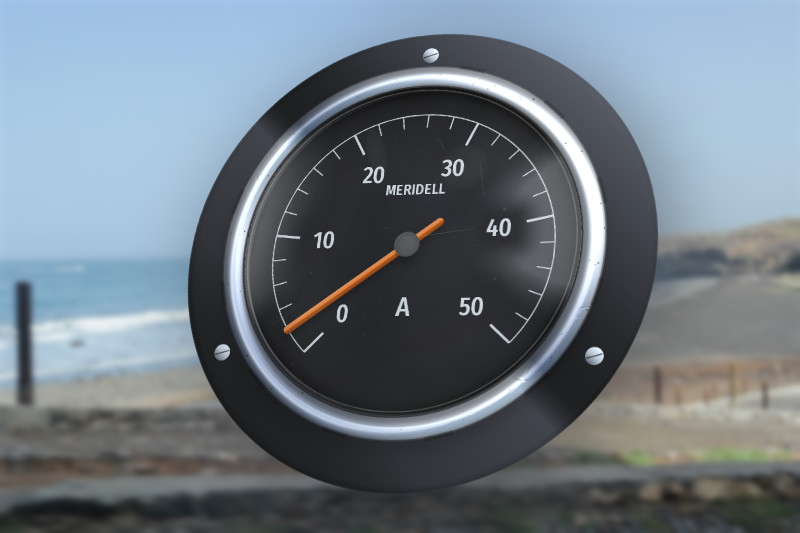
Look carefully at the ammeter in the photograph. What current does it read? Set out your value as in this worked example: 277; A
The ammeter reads 2; A
